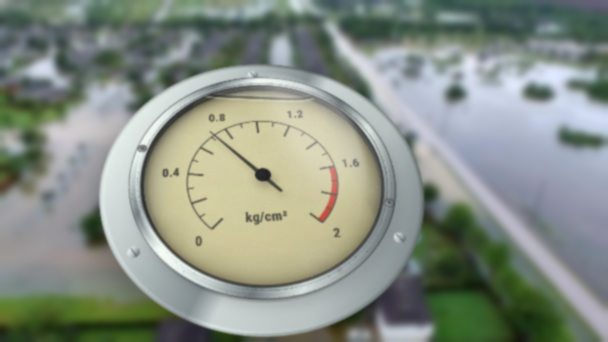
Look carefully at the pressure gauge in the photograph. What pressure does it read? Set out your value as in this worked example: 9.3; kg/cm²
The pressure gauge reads 0.7; kg/cm²
